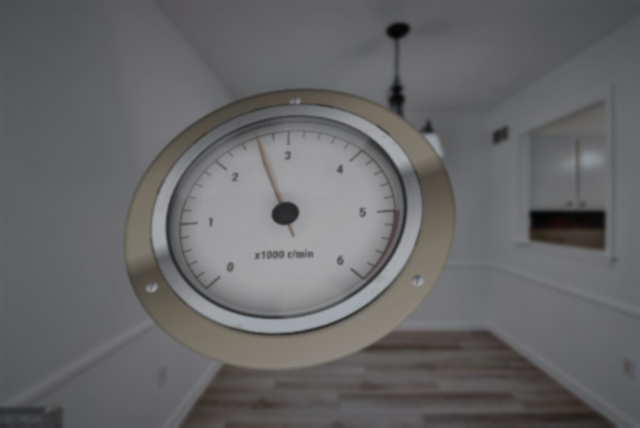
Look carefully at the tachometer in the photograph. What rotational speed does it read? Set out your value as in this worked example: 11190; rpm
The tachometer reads 2600; rpm
